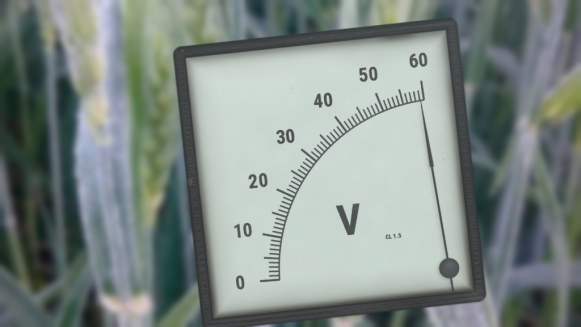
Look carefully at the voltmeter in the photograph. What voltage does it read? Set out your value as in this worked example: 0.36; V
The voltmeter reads 59; V
